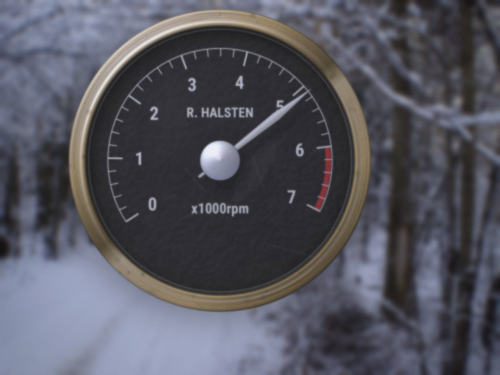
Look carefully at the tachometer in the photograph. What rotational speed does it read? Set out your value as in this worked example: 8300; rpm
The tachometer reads 5100; rpm
